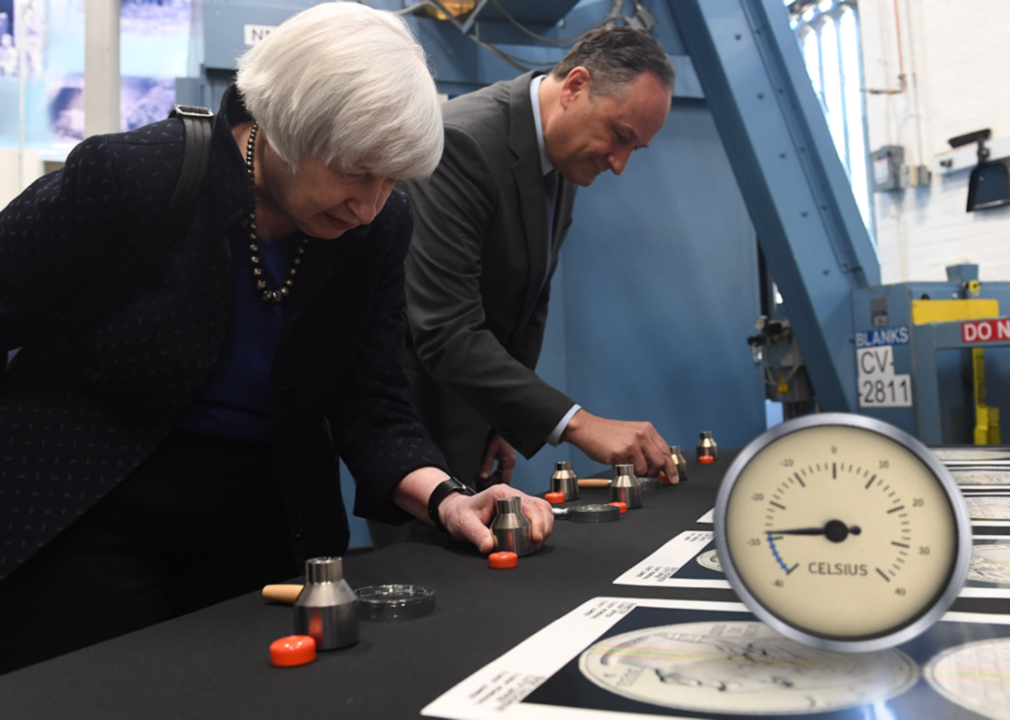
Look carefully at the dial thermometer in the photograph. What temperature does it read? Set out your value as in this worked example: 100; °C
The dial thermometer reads -28; °C
